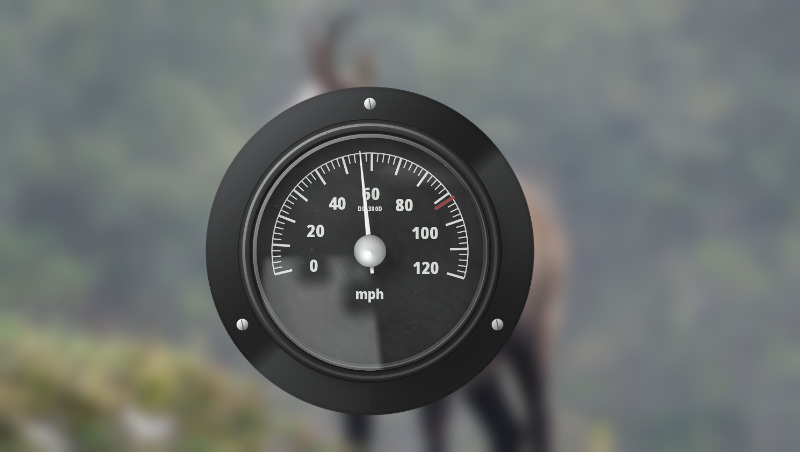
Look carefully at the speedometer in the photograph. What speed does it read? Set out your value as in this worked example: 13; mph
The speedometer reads 56; mph
